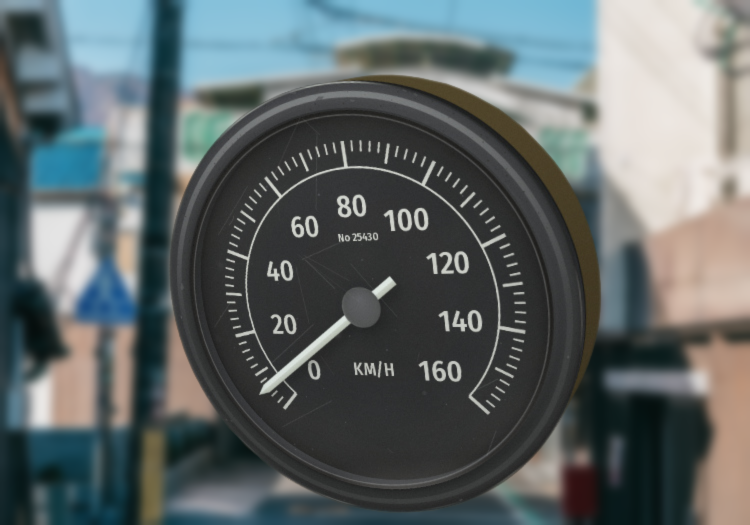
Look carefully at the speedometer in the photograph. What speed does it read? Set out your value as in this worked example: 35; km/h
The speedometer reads 6; km/h
